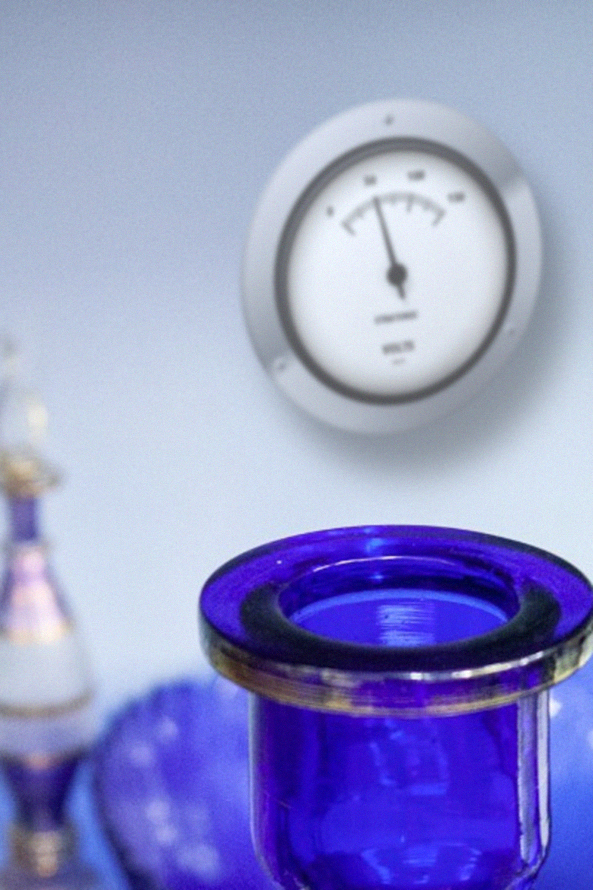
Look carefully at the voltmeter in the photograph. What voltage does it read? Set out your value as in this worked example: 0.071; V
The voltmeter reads 50; V
